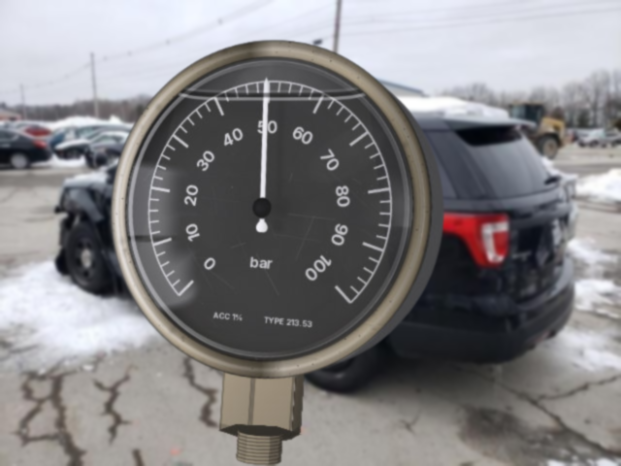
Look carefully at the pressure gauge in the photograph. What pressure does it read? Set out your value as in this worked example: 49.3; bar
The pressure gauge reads 50; bar
